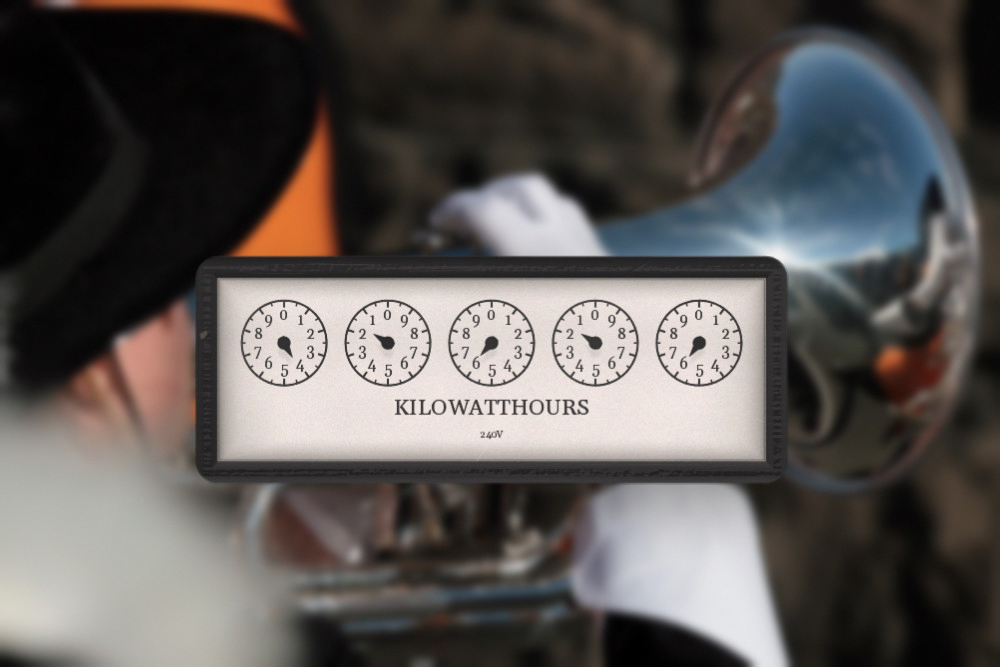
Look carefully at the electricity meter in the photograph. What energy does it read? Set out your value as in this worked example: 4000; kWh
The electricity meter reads 41616; kWh
